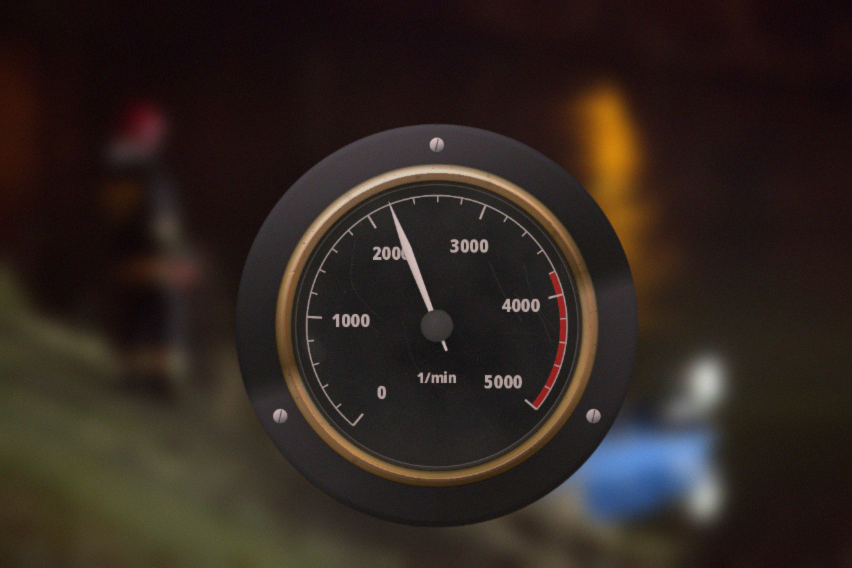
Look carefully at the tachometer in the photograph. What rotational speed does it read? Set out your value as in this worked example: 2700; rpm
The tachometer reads 2200; rpm
